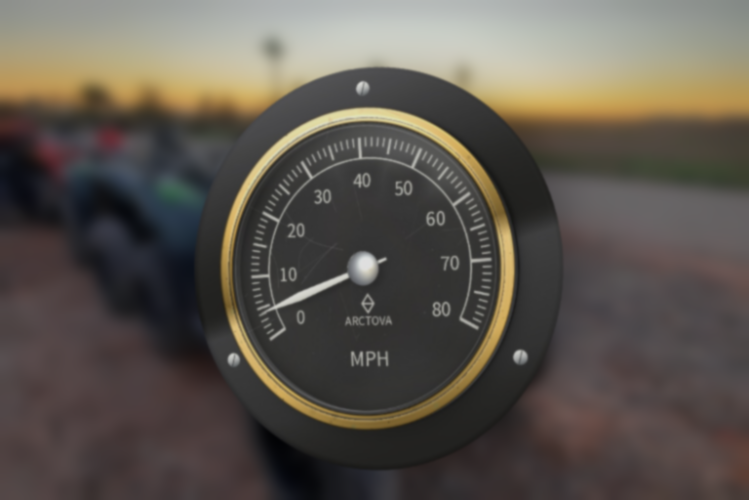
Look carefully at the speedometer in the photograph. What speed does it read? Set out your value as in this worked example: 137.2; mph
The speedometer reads 4; mph
